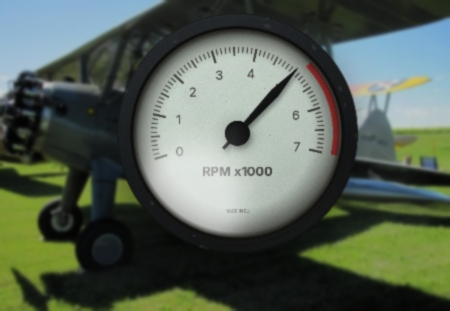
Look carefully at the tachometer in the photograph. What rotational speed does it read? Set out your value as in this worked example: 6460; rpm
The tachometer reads 5000; rpm
